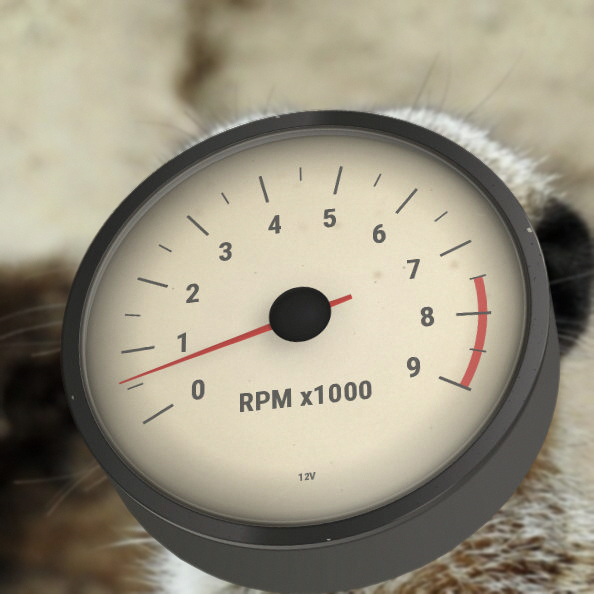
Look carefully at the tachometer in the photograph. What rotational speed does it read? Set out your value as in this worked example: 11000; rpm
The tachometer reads 500; rpm
